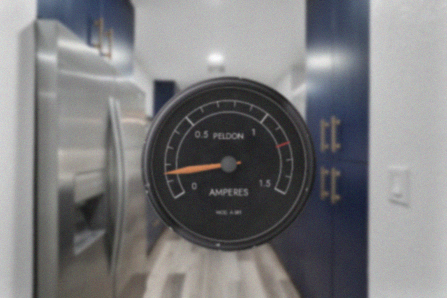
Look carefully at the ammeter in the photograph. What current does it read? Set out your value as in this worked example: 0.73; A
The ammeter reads 0.15; A
